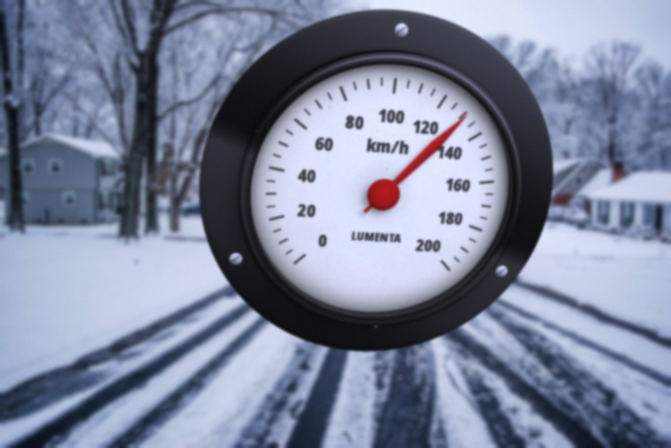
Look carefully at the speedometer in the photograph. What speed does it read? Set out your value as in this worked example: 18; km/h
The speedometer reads 130; km/h
